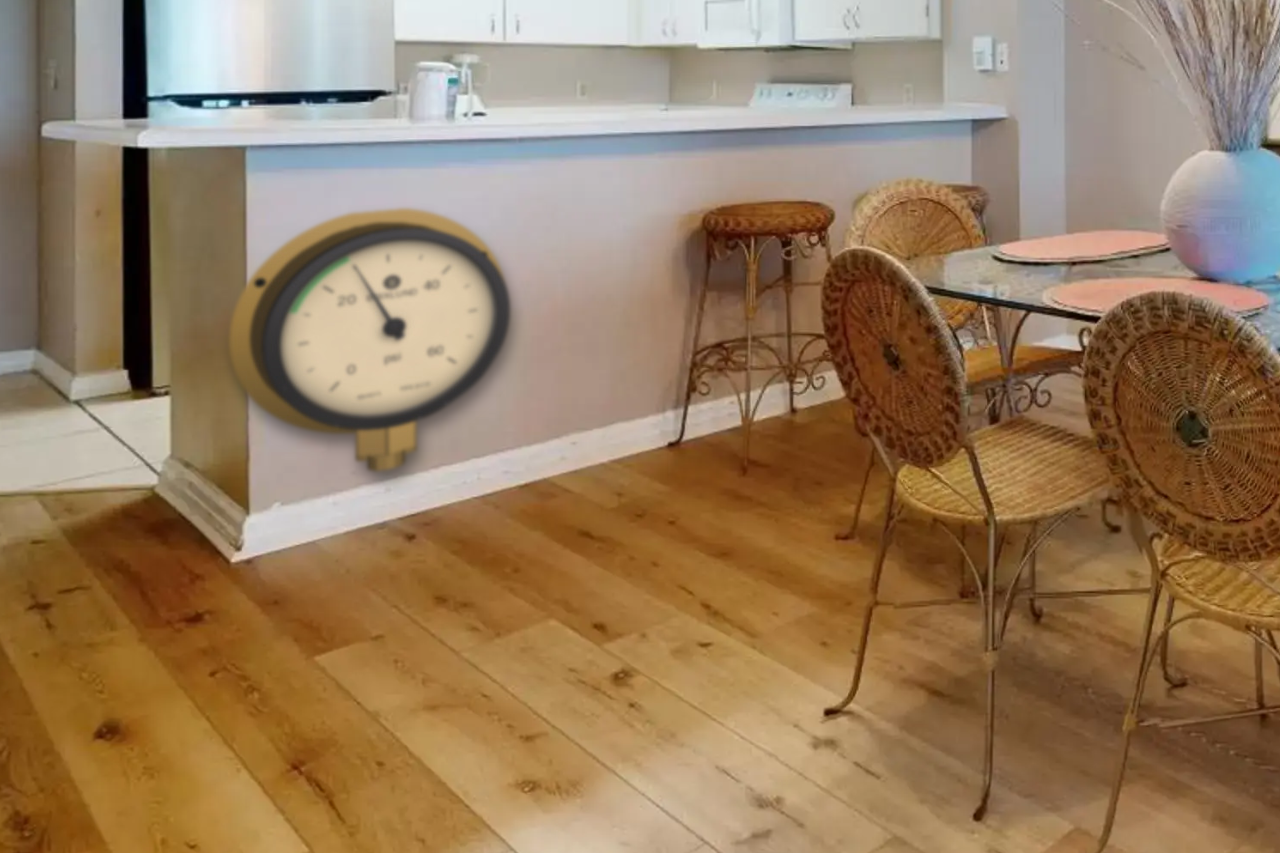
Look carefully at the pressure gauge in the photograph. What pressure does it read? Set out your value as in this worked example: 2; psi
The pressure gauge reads 25; psi
